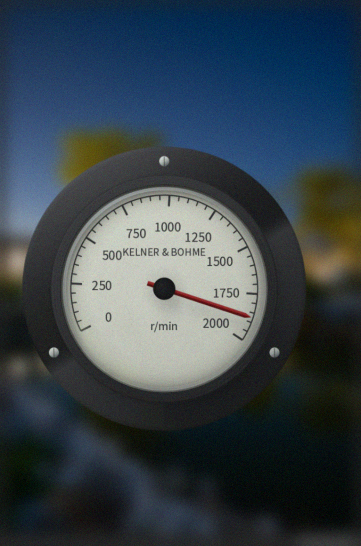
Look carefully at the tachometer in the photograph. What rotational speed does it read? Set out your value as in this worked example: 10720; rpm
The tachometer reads 1875; rpm
